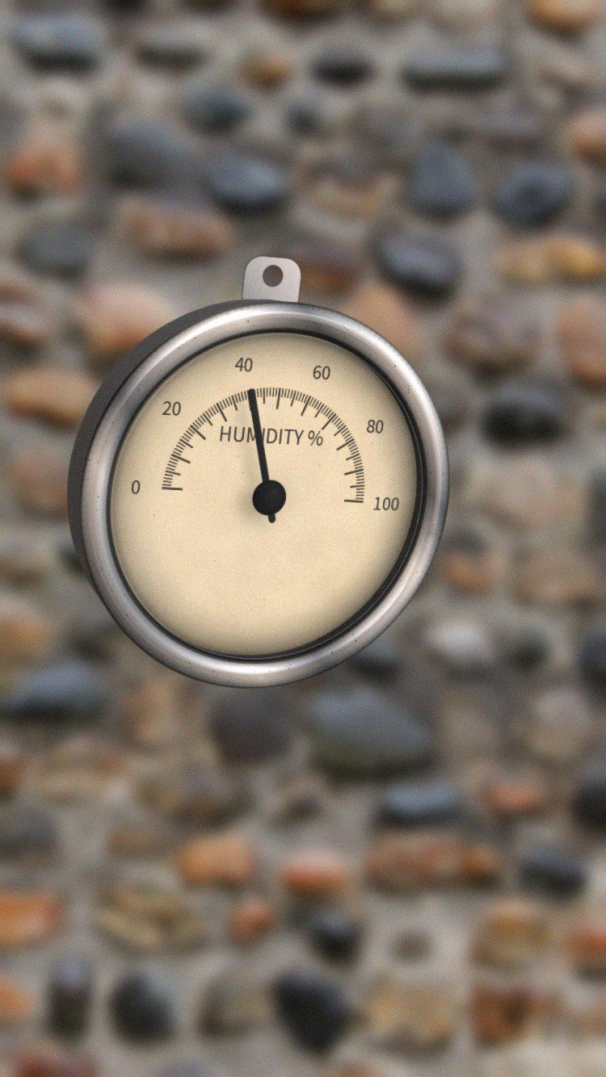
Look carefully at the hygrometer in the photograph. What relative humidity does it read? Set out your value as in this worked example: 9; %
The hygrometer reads 40; %
